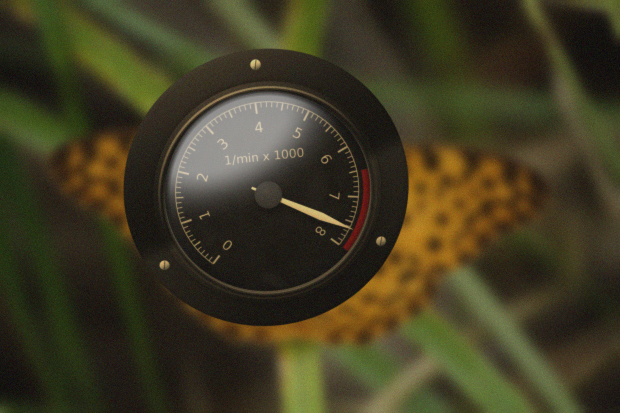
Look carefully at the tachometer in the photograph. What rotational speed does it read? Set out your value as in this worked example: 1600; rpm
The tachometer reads 7600; rpm
